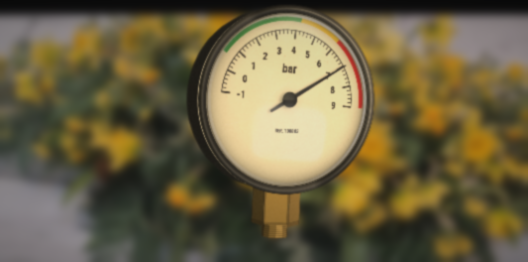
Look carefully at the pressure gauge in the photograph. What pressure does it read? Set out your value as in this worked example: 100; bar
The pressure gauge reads 7; bar
